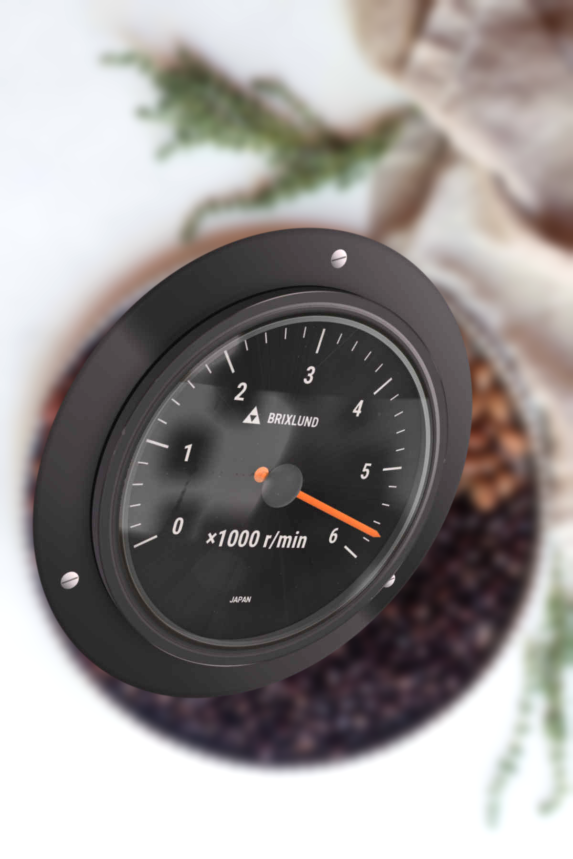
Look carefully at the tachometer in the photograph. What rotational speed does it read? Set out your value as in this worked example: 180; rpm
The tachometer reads 5700; rpm
